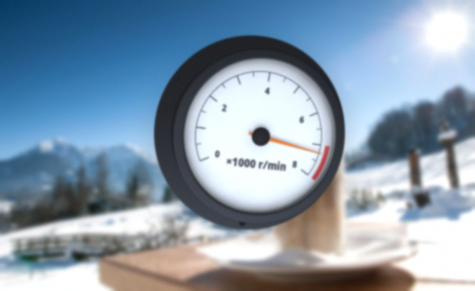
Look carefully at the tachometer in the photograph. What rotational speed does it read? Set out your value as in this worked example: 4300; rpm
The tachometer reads 7250; rpm
